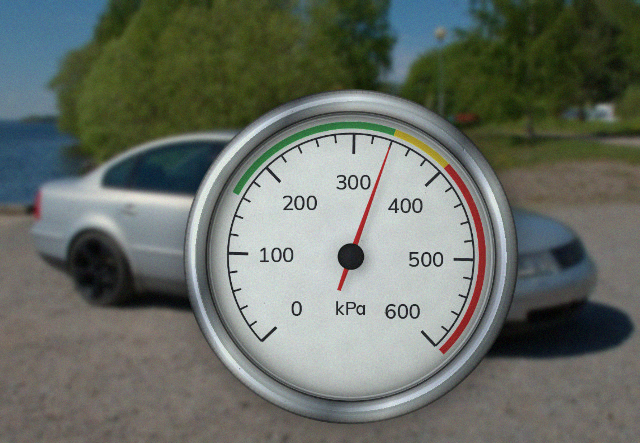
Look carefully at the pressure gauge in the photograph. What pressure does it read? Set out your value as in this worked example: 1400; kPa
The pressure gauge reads 340; kPa
